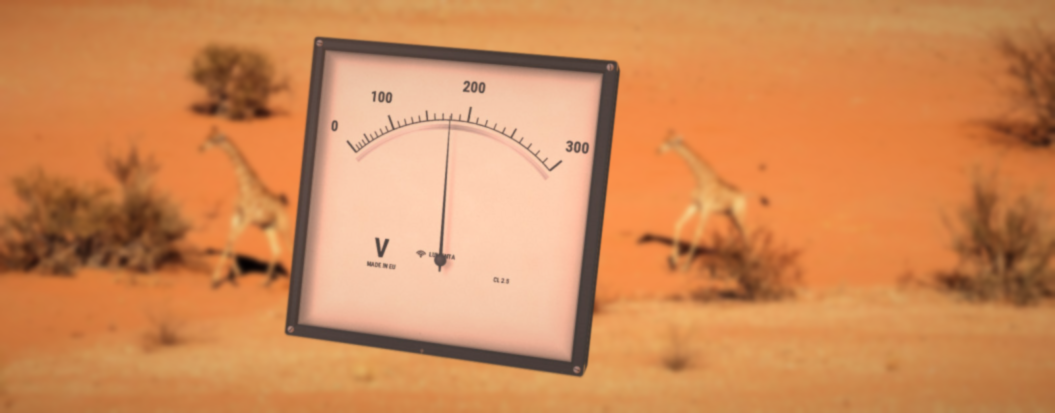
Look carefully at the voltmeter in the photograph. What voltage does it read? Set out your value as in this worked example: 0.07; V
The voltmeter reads 180; V
